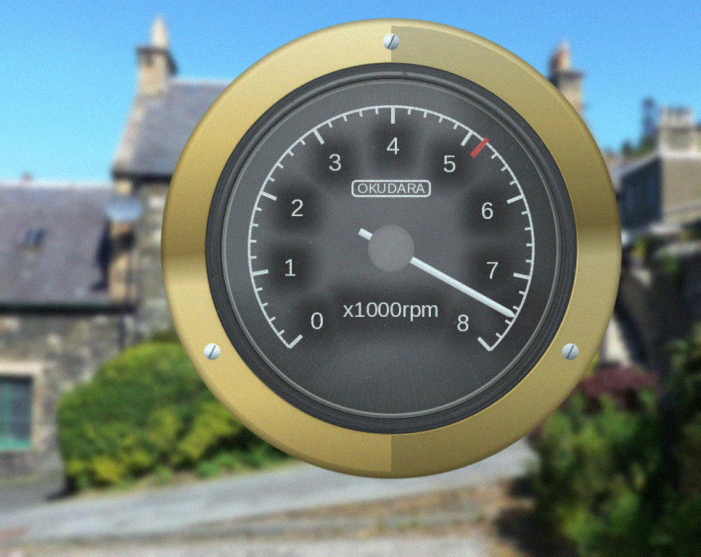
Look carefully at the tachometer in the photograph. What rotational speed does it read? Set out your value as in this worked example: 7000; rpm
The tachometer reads 7500; rpm
